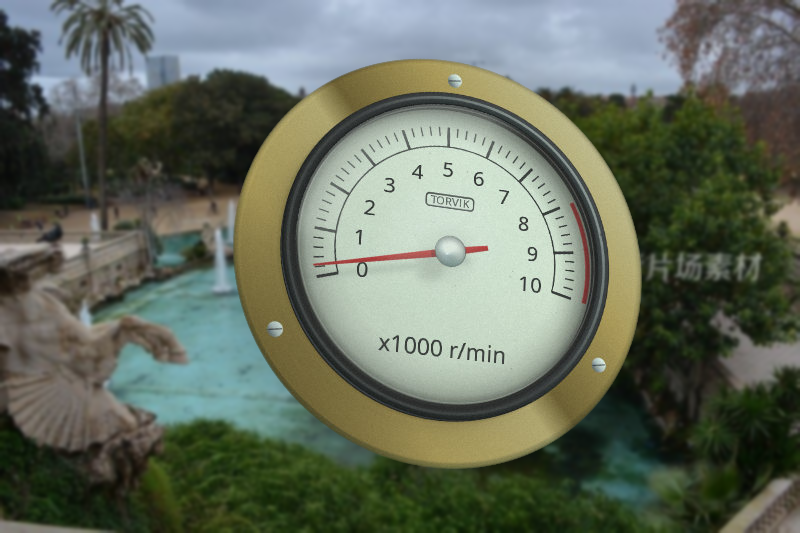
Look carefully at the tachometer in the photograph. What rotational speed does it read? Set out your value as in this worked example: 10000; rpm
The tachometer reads 200; rpm
